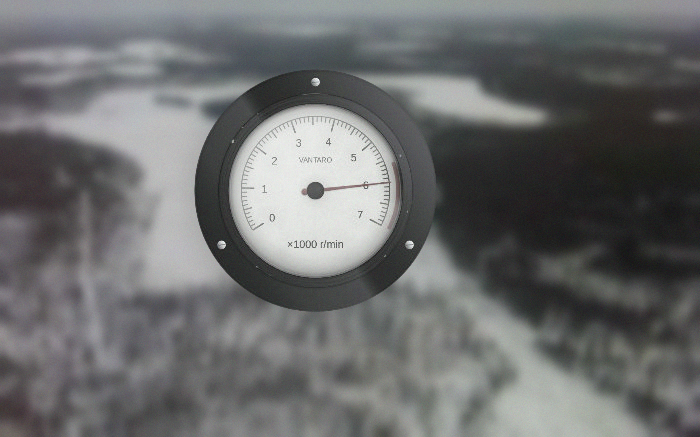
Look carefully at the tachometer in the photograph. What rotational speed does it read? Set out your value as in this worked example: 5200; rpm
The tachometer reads 6000; rpm
